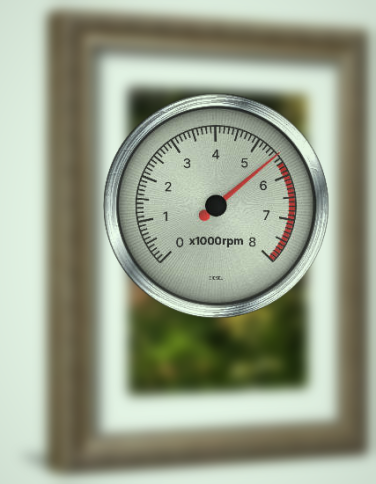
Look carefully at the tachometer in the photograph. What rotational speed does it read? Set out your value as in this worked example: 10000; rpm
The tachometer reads 5500; rpm
